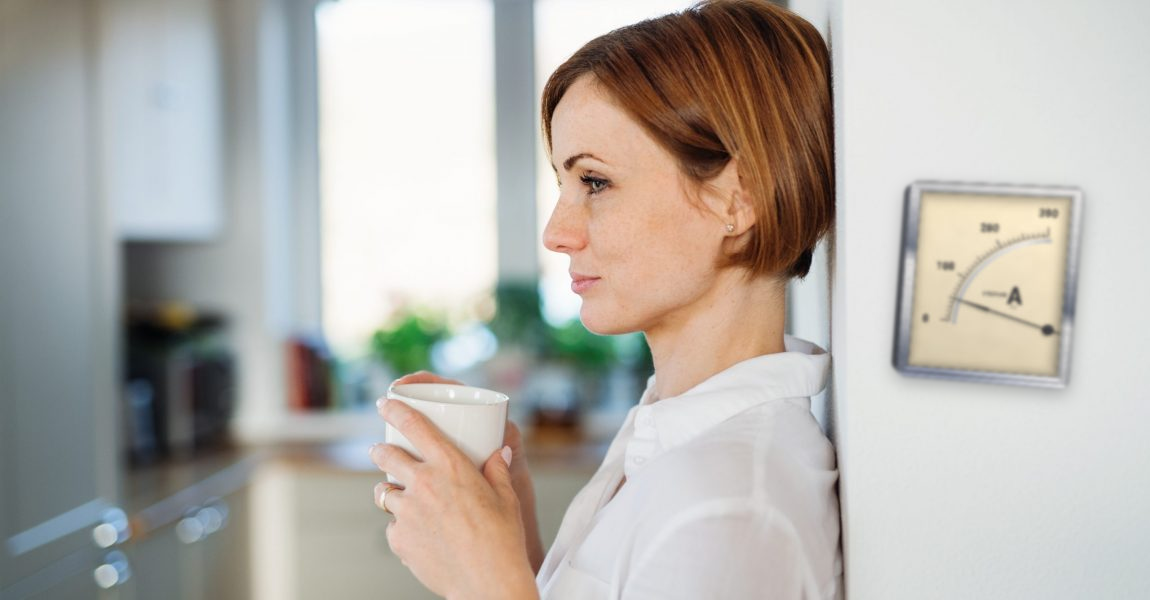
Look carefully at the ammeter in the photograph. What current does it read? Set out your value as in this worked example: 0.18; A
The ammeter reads 50; A
